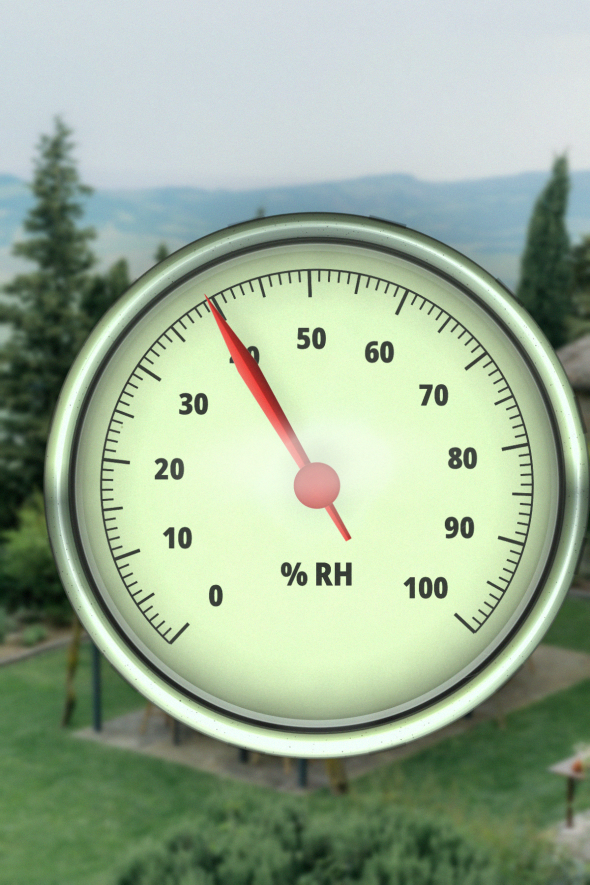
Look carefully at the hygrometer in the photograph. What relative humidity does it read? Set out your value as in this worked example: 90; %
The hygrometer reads 39.5; %
